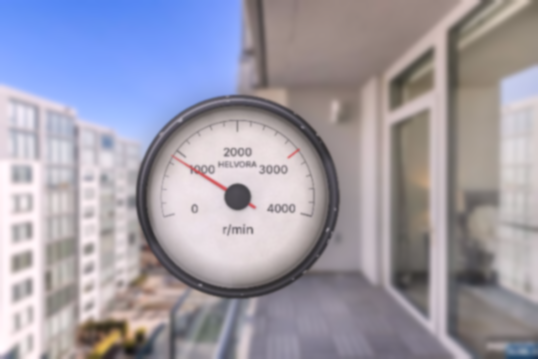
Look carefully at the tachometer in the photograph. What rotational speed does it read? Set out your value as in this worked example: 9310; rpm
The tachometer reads 900; rpm
